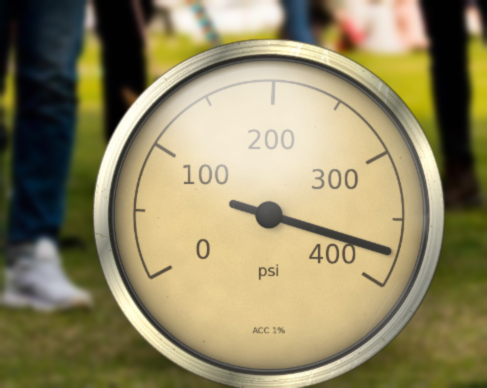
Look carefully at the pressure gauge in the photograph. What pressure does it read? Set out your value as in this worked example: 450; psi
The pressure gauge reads 375; psi
